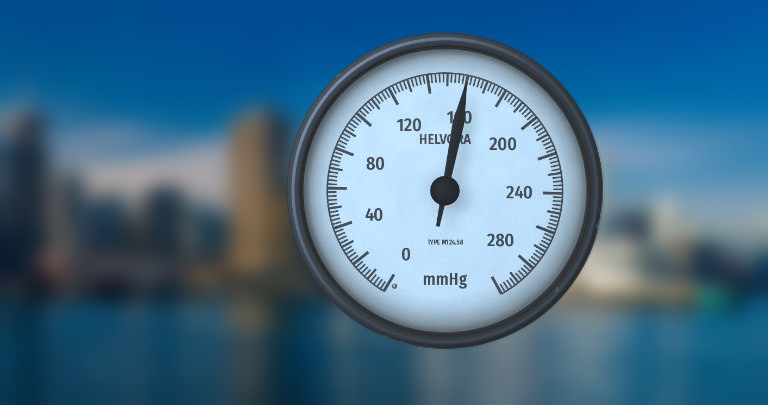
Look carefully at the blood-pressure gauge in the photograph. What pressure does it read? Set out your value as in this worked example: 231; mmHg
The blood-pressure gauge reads 160; mmHg
